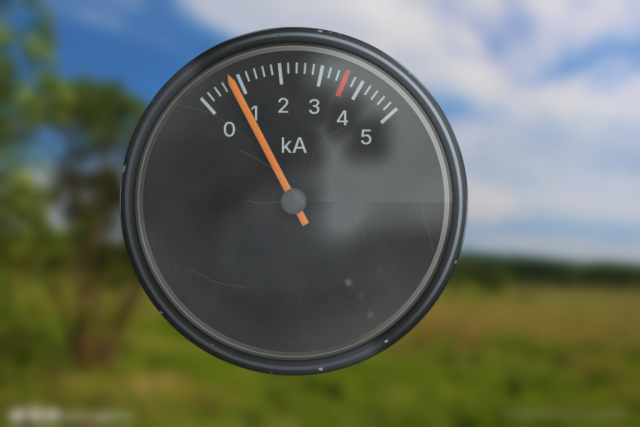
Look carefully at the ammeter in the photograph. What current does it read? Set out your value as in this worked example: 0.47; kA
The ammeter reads 0.8; kA
